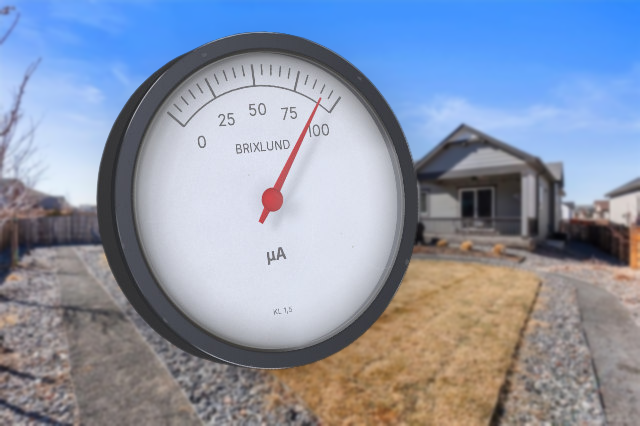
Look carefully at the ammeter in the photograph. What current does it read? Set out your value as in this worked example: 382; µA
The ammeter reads 90; µA
